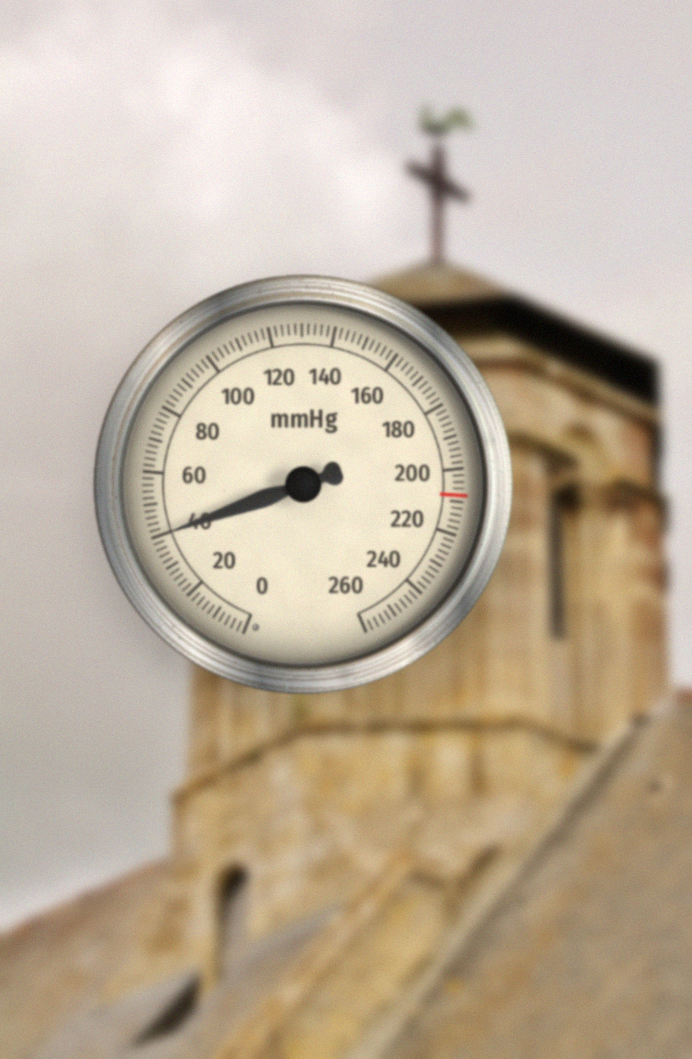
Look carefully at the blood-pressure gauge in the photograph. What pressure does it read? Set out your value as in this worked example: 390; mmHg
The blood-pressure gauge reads 40; mmHg
